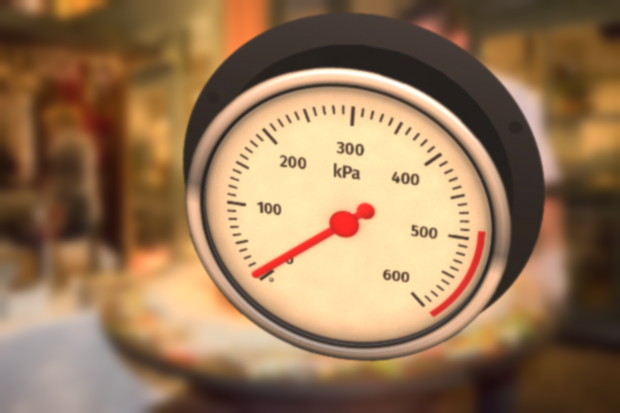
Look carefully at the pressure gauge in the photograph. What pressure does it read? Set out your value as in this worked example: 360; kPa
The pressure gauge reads 10; kPa
